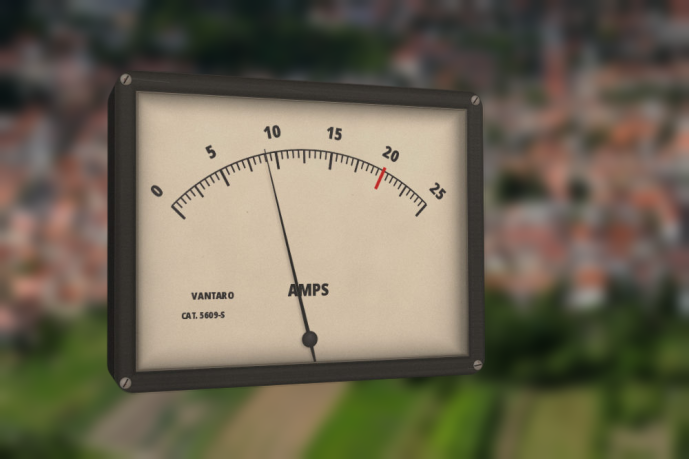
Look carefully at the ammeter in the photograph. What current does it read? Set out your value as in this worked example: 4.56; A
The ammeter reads 9; A
